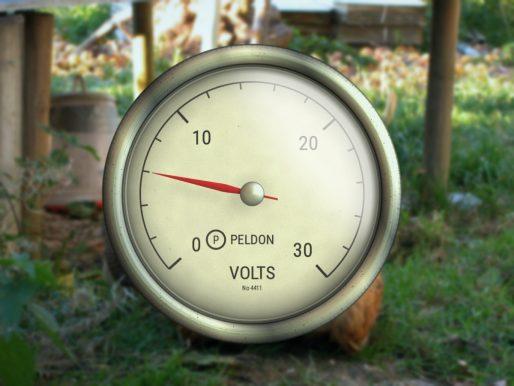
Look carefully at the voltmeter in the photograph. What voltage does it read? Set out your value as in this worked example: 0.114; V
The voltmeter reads 6; V
